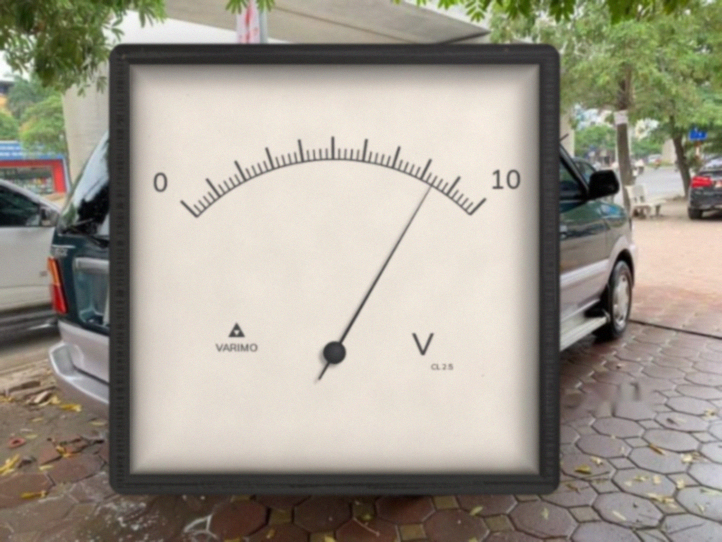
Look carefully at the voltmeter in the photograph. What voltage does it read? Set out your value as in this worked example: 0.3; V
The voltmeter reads 8.4; V
